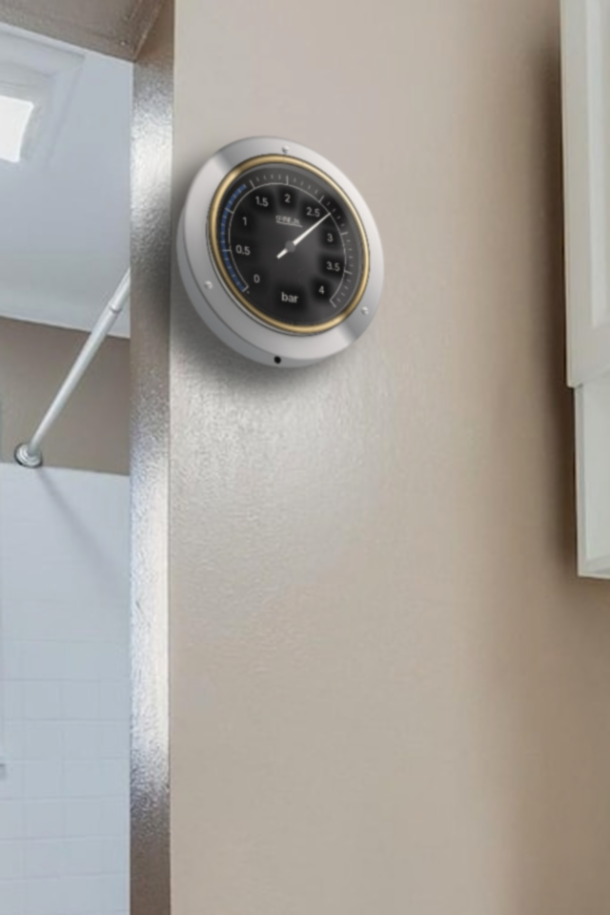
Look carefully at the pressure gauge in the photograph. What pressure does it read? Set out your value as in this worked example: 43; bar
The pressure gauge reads 2.7; bar
